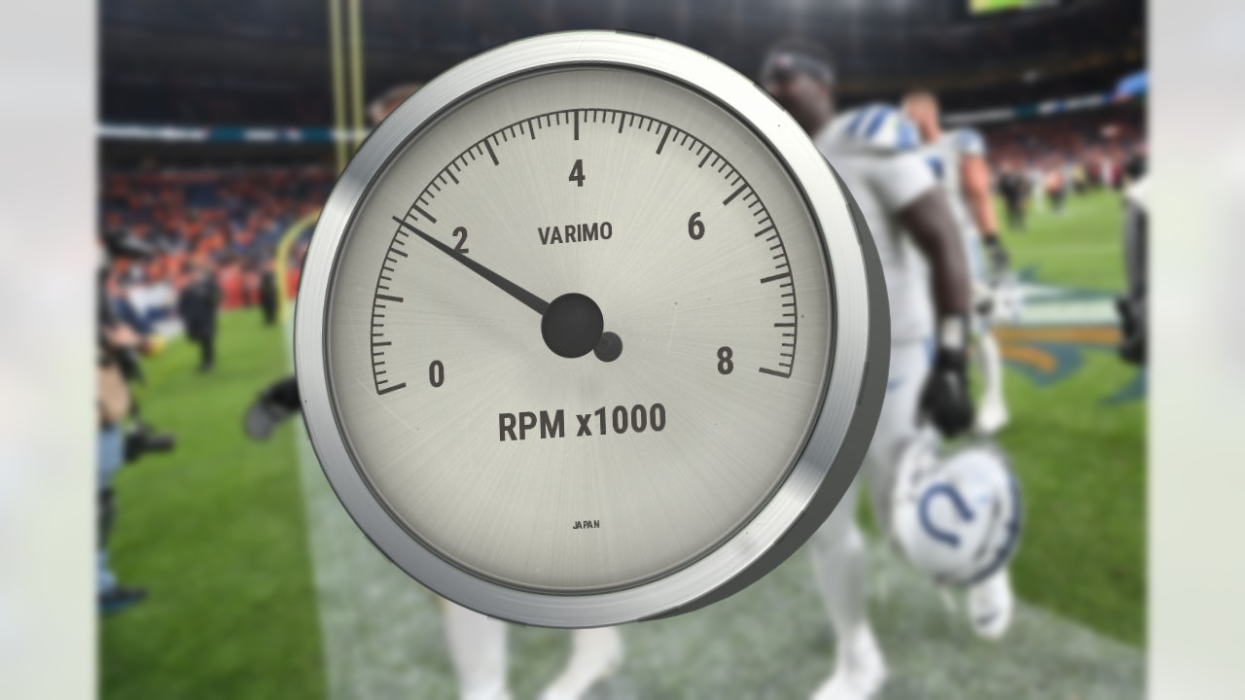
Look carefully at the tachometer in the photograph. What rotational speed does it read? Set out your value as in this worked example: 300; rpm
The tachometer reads 1800; rpm
